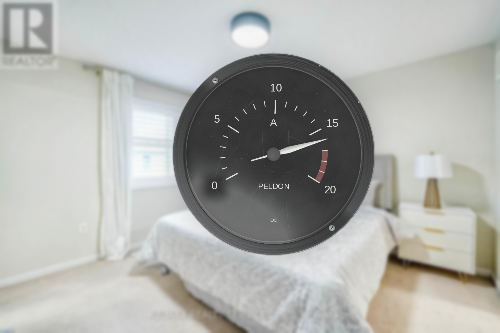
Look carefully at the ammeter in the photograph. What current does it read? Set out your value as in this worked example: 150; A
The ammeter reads 16; A
